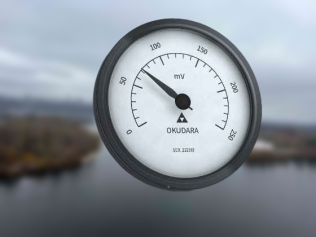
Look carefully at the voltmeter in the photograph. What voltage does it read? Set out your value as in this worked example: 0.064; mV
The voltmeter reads 70; mV
